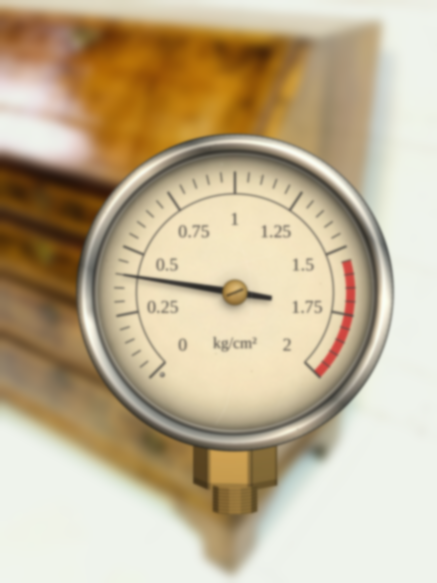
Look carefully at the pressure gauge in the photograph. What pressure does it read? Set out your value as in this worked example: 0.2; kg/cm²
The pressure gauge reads 0.4; kg/cm²
